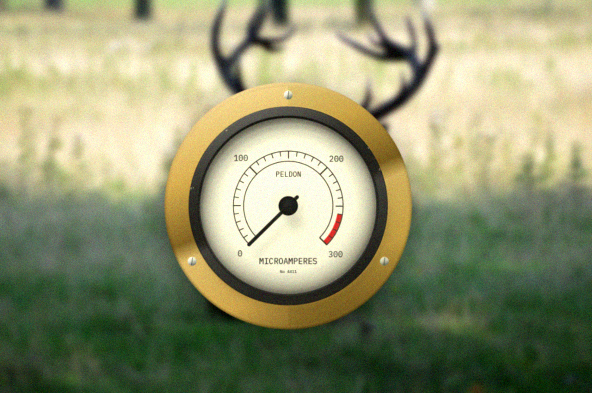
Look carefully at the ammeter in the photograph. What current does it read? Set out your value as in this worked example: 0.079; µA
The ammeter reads 0; µA
